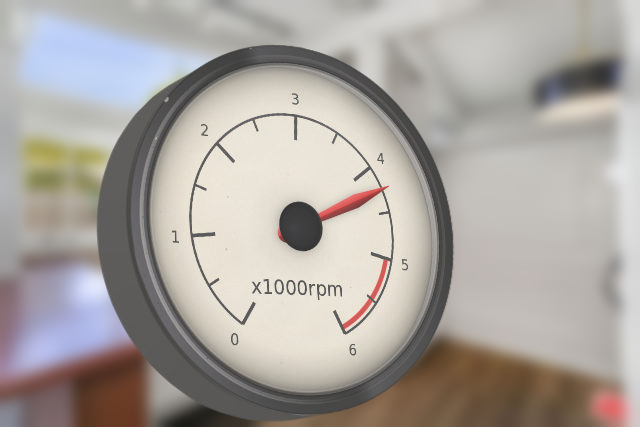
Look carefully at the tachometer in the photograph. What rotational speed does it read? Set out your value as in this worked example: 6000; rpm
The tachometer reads 4250; rpm
